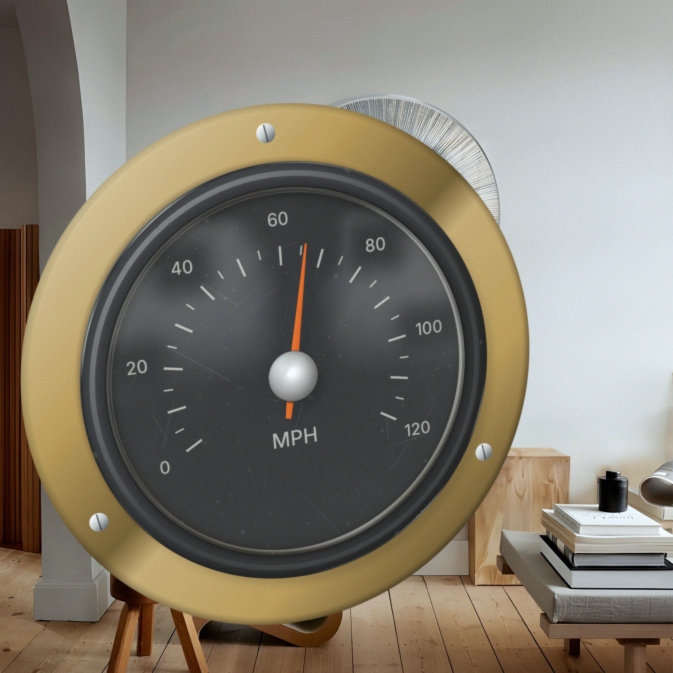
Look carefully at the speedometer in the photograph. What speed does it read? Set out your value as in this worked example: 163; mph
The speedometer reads 65; mph
